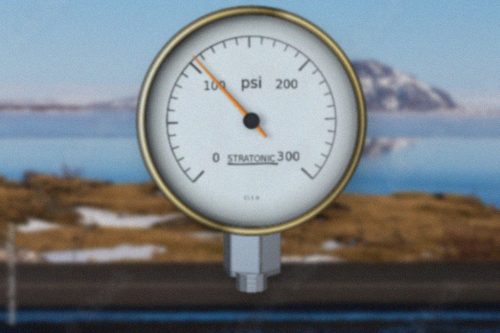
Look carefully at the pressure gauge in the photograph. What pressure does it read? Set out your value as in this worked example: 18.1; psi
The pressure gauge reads 105; psi
